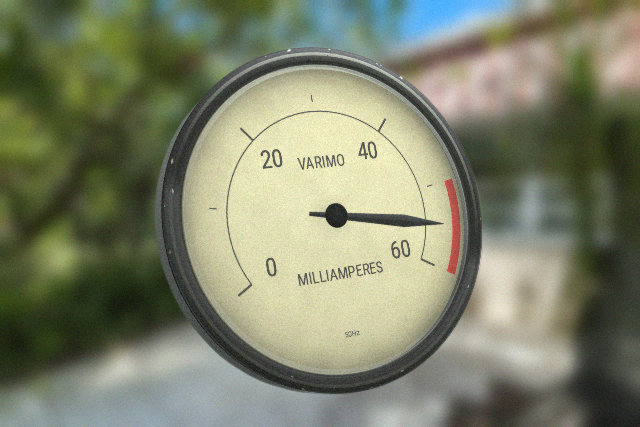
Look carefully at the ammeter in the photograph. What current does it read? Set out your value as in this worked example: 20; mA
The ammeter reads 55; mA
